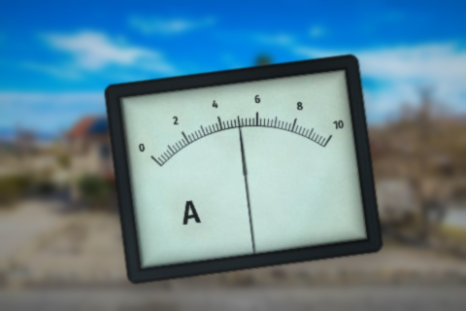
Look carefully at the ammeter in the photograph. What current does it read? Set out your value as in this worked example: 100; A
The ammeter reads 5; A
